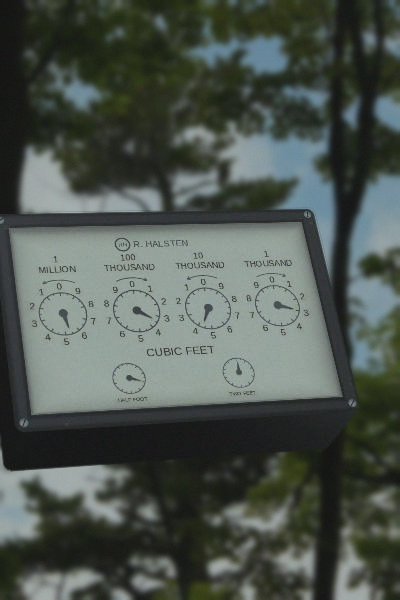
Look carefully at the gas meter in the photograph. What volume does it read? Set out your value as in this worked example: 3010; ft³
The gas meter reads 534300; ft³
